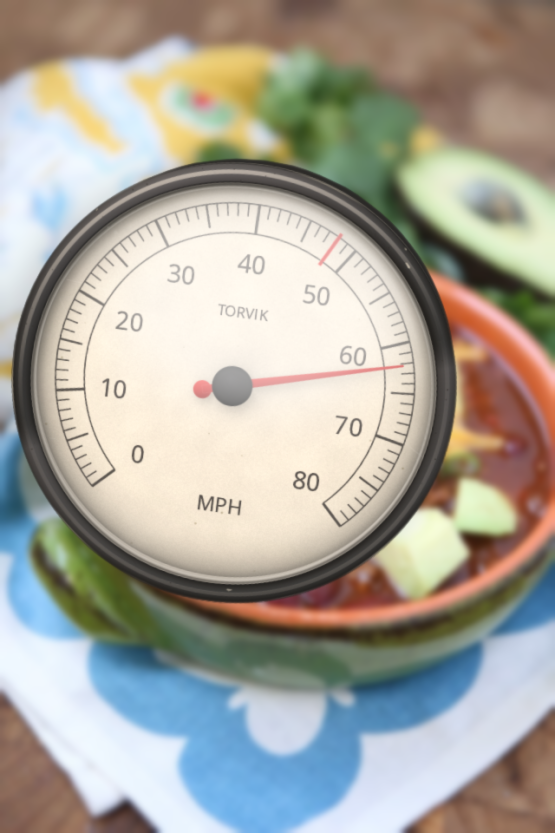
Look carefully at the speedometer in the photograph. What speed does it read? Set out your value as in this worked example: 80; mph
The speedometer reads 62; mph
